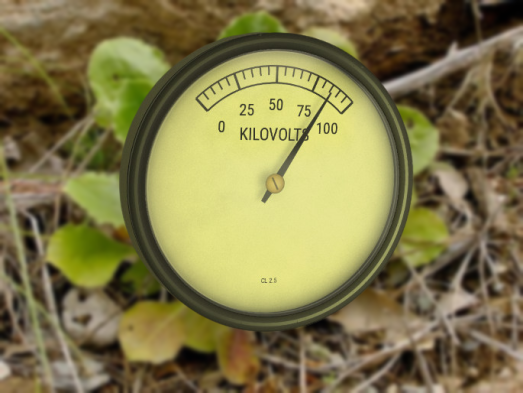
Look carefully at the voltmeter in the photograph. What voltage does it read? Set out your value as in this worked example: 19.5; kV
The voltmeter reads 85; kV
